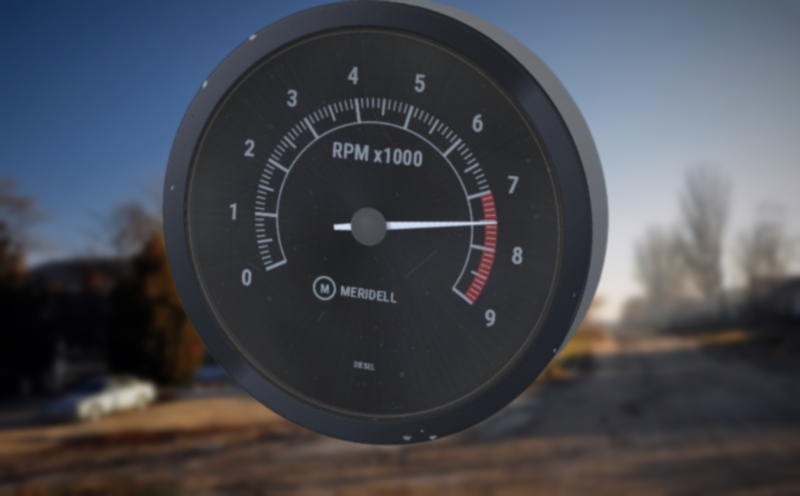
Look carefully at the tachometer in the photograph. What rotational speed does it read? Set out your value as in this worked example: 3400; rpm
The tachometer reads 7500; rpm
